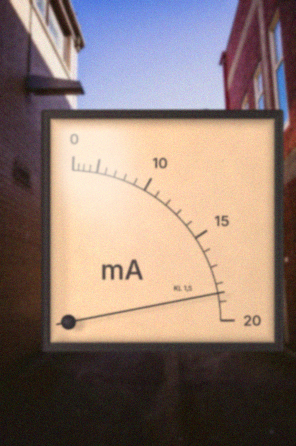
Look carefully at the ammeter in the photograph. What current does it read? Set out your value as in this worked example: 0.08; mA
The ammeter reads 18.5; mA
